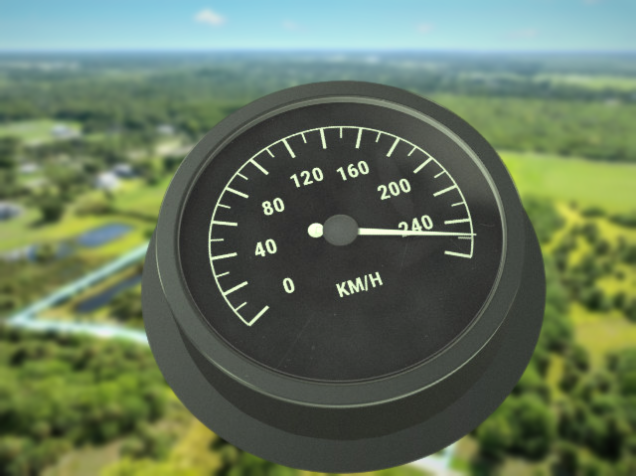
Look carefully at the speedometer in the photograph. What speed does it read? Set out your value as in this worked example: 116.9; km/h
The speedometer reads 250; km/h
